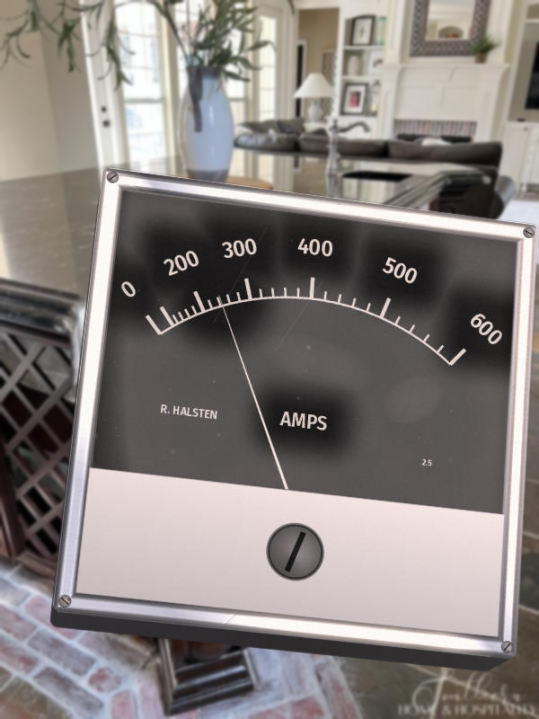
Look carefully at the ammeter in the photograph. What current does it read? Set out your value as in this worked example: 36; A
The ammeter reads 240; A
